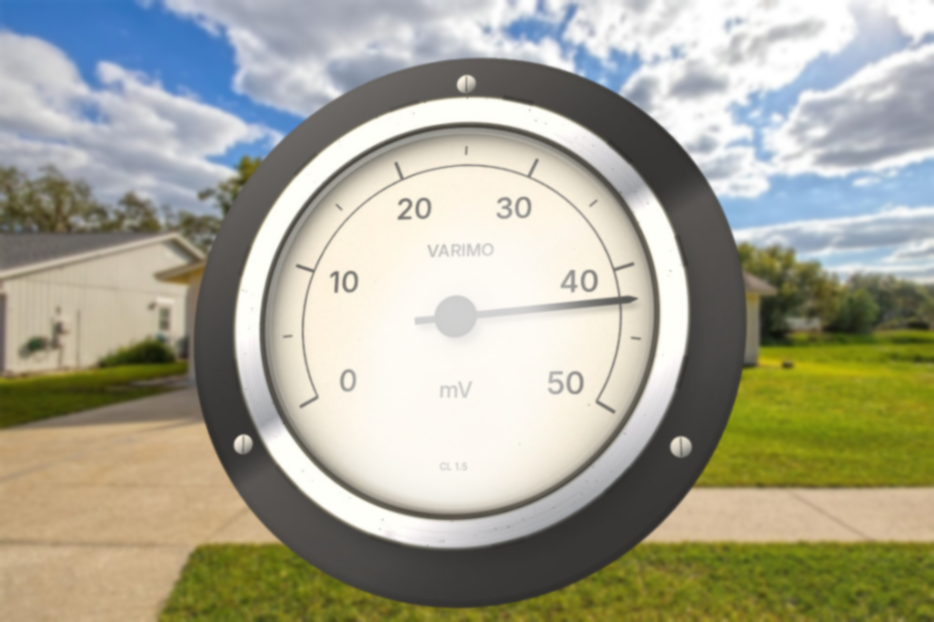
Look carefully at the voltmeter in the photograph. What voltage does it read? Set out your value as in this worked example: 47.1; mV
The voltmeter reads 42.5; mV
